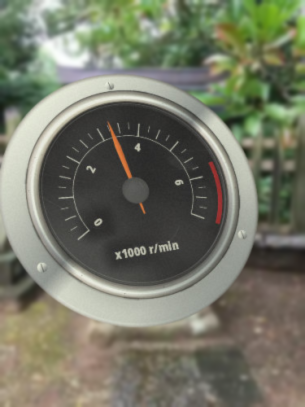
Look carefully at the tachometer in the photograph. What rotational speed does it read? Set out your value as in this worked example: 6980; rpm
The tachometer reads 3250; rpm
